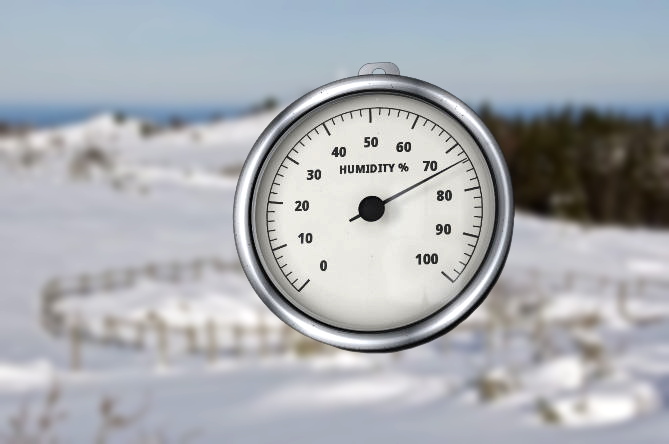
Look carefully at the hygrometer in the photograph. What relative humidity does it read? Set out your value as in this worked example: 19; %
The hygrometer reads 74; %
